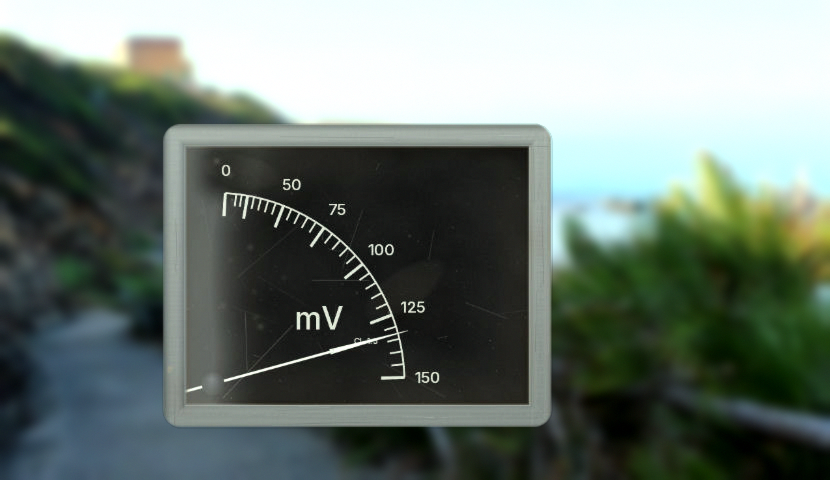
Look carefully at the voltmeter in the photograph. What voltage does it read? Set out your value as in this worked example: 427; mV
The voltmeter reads 132.5; mV
